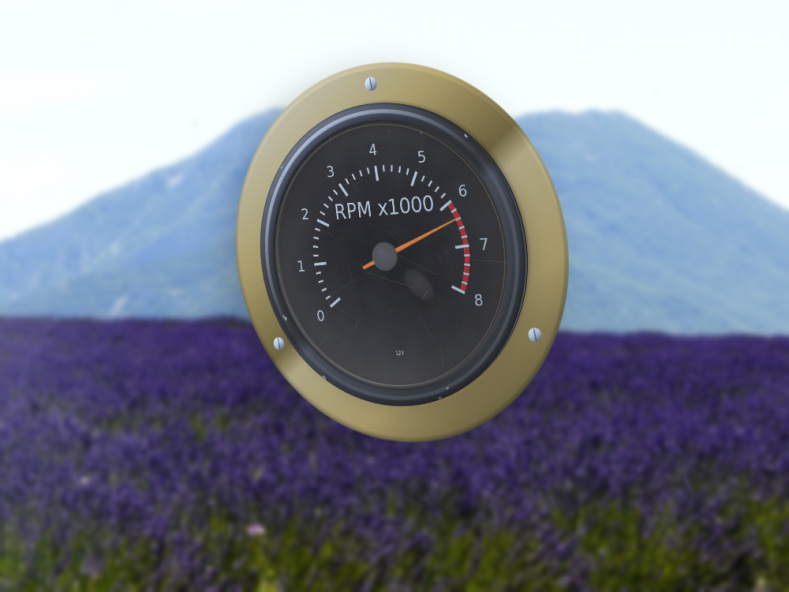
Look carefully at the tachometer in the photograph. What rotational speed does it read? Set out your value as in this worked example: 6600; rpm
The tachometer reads 6400; rpm
